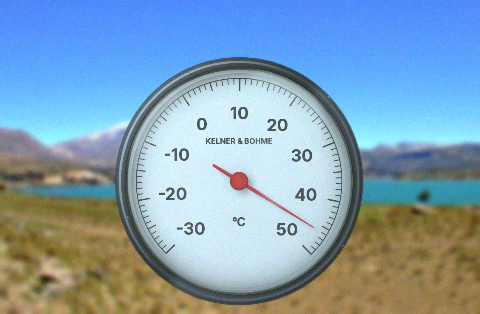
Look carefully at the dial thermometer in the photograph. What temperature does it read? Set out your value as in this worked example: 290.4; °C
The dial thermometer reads 46; °C
